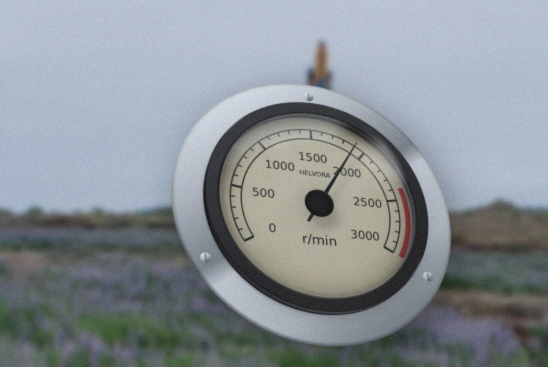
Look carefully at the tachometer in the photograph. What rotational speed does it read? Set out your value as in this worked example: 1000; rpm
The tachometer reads 1900; rpm
